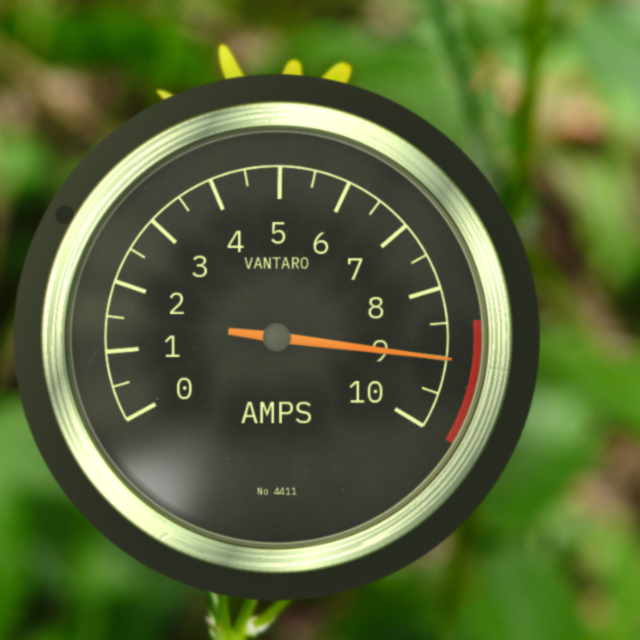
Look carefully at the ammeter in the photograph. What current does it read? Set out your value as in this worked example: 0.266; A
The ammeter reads 9; A
